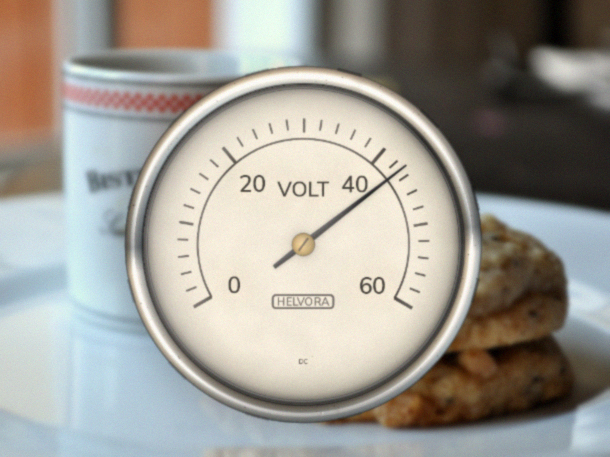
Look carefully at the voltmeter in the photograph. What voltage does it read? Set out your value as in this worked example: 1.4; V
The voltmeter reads 43; V
